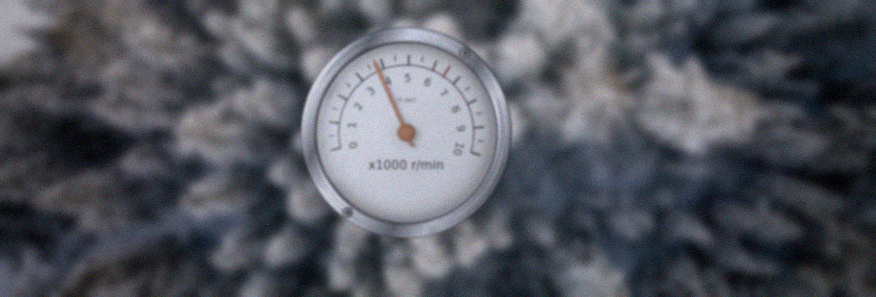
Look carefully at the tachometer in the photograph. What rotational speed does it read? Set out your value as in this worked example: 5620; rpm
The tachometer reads 3750; rpm
